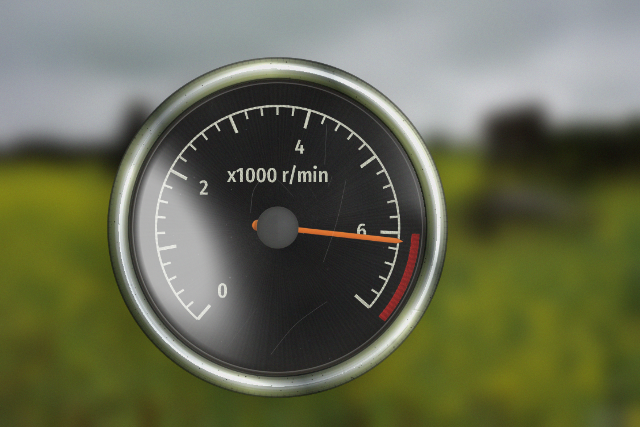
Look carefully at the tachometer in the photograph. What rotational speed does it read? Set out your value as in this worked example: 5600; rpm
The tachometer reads 6100; rpm
